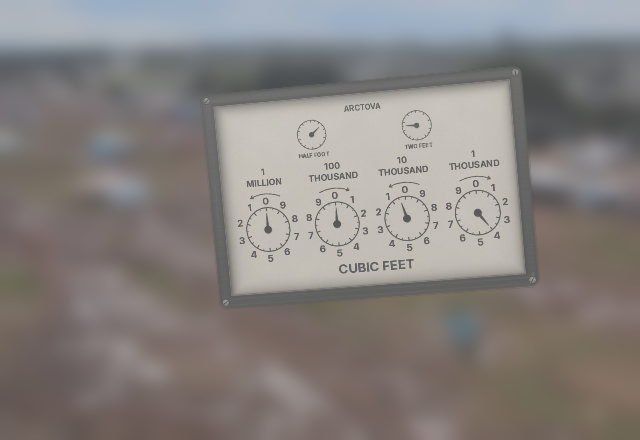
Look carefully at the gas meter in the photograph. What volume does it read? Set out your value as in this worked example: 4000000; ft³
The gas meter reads 400; ft³
